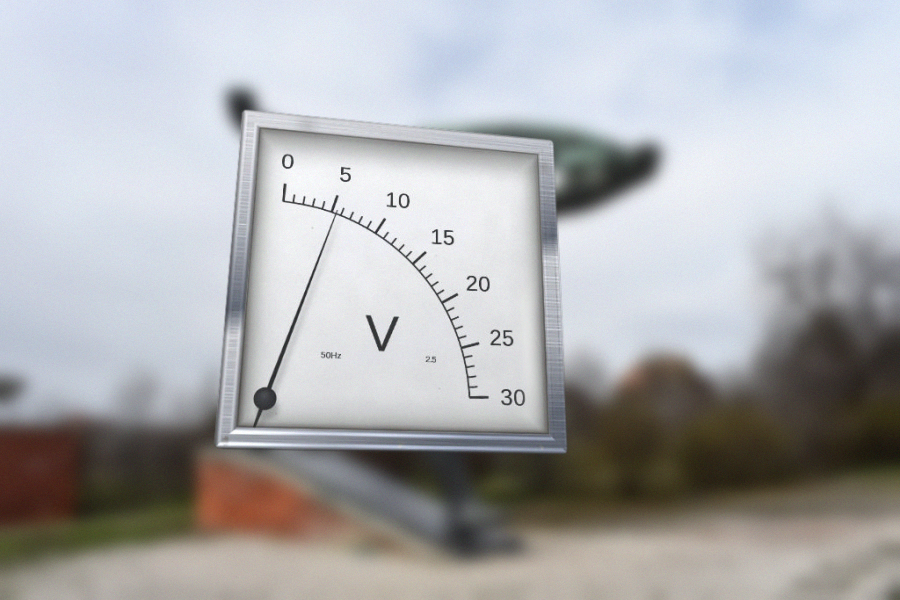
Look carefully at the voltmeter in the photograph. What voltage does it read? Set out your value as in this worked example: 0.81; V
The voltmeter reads 5.5; V
